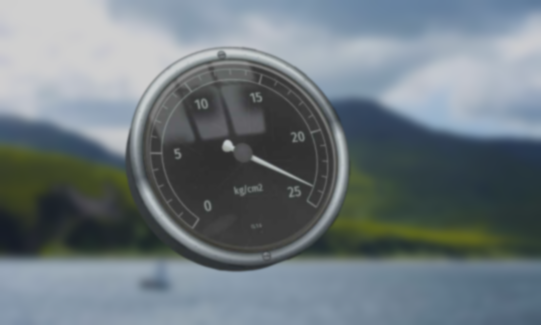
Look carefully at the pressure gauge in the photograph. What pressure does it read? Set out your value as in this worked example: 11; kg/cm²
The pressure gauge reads 24; kg/cm²
